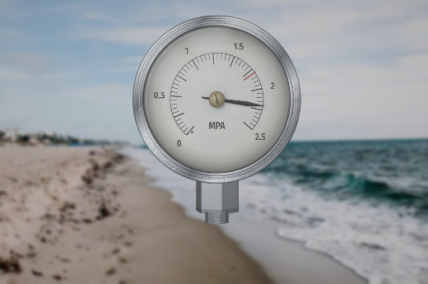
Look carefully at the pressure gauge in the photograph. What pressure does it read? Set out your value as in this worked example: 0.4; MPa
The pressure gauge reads 2.2; MPa
